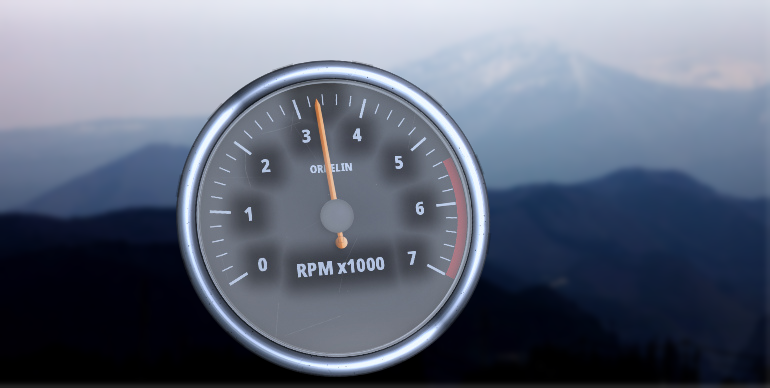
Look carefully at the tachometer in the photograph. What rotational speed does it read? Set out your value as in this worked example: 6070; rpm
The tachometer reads 3300; rpm
